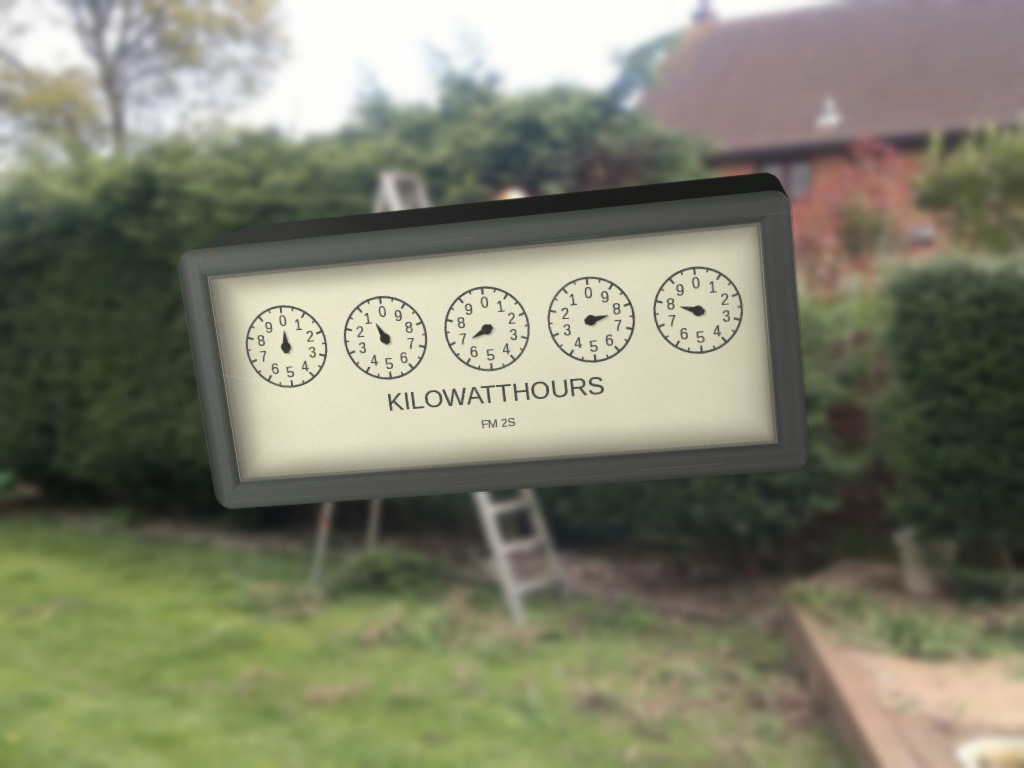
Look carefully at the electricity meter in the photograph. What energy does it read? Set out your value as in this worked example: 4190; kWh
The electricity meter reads 678; kWh
